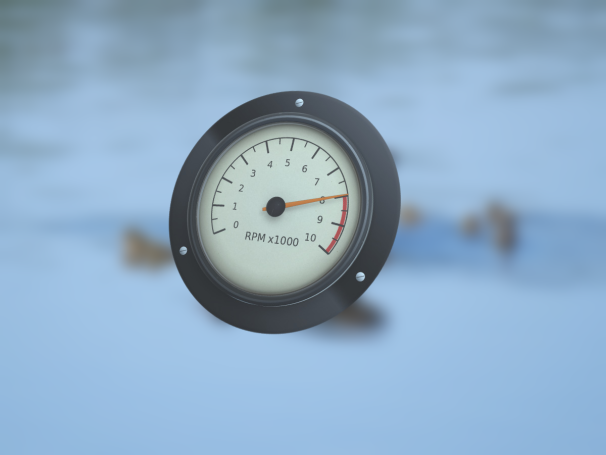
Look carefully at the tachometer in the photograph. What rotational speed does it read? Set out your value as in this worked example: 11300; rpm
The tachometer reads 8000; rpm
